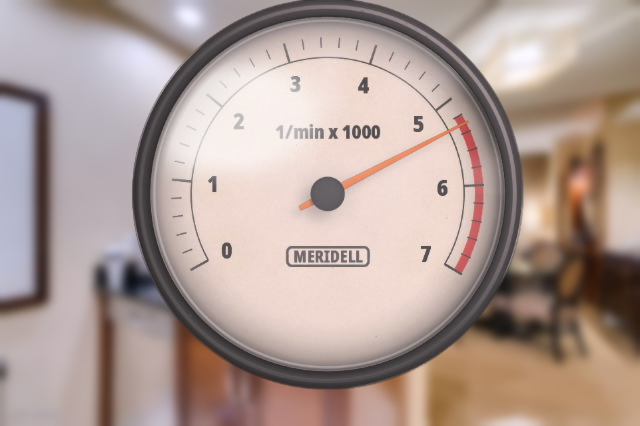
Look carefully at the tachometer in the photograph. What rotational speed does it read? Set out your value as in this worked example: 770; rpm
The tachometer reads 5300; rpm
